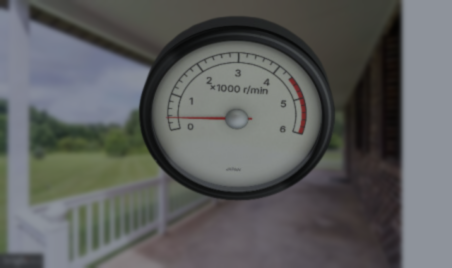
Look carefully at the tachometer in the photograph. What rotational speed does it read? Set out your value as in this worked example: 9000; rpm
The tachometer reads 400; rpm
